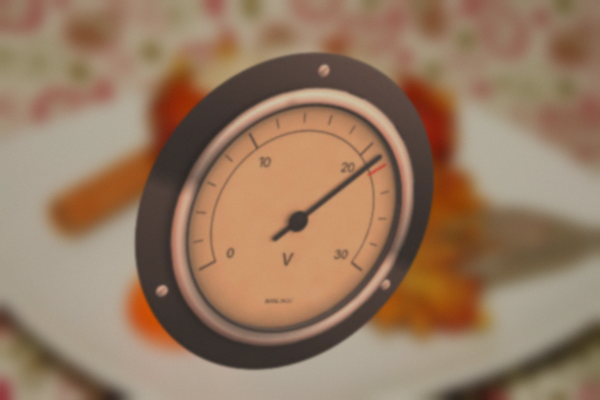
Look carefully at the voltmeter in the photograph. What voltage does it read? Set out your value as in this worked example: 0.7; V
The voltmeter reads 21; V
